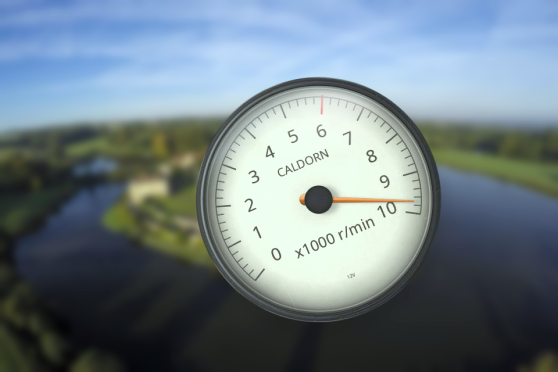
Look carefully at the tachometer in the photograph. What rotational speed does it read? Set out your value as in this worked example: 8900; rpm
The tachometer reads 9700; rpm
